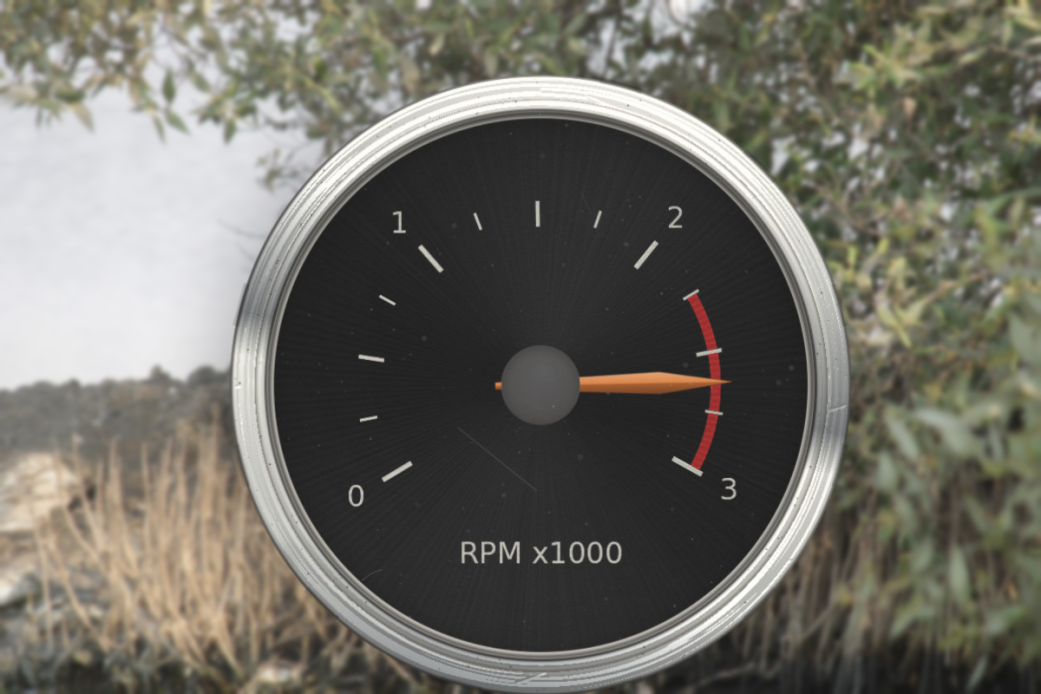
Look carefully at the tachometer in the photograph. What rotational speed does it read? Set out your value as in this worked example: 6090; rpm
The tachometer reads 2625; rpm
